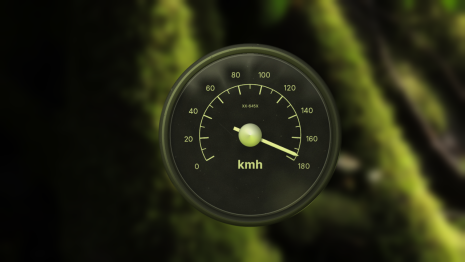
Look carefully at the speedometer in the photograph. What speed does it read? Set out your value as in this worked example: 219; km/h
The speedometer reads 175; km/h
